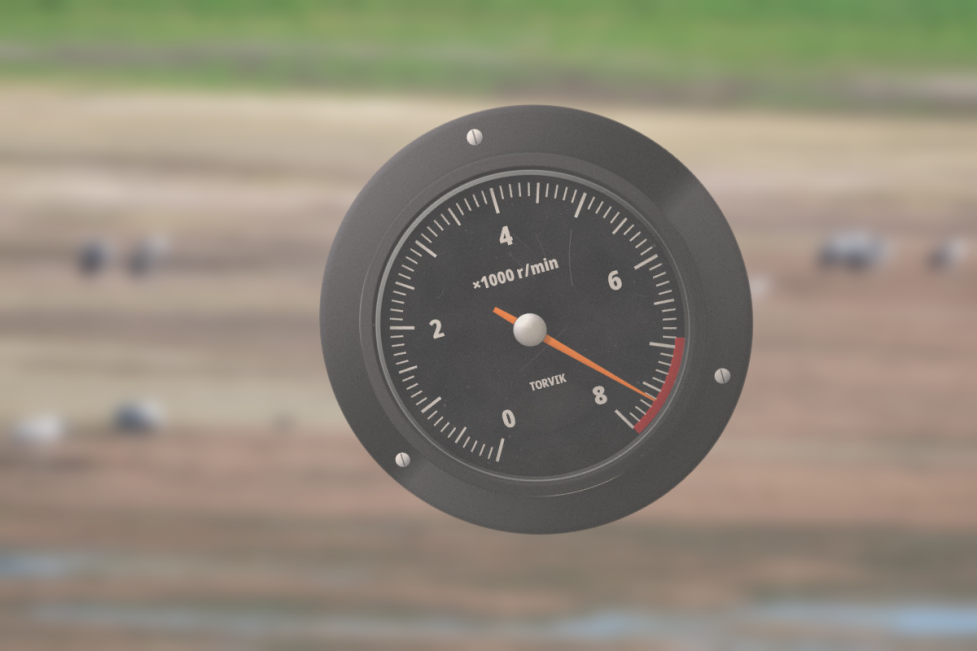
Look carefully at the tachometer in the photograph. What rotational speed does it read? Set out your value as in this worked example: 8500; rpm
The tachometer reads 7600; rpm
